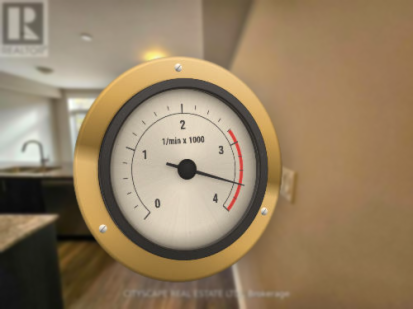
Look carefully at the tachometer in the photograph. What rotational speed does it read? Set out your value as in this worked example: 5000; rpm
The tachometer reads 3600; rpm
